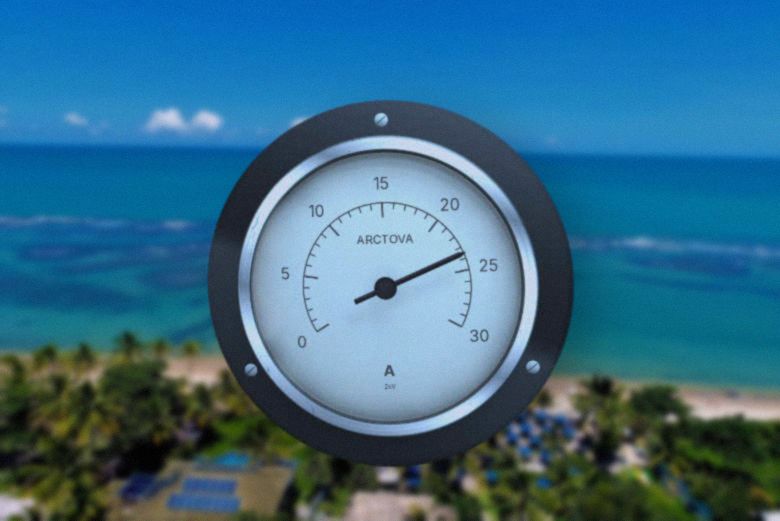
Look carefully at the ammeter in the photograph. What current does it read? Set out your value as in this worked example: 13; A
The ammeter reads 23.5; A
